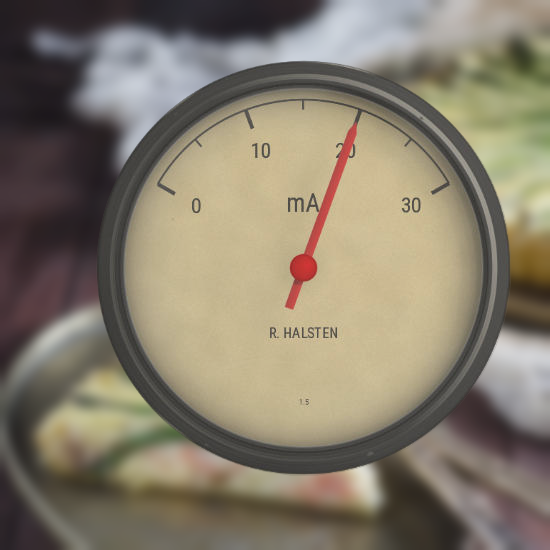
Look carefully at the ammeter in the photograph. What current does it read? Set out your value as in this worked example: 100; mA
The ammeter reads 20; mA
